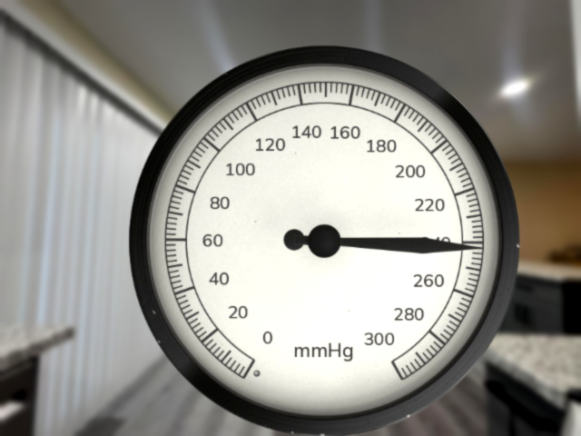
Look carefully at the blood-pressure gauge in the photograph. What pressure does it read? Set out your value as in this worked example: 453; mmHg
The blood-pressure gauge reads 242; mmHg
